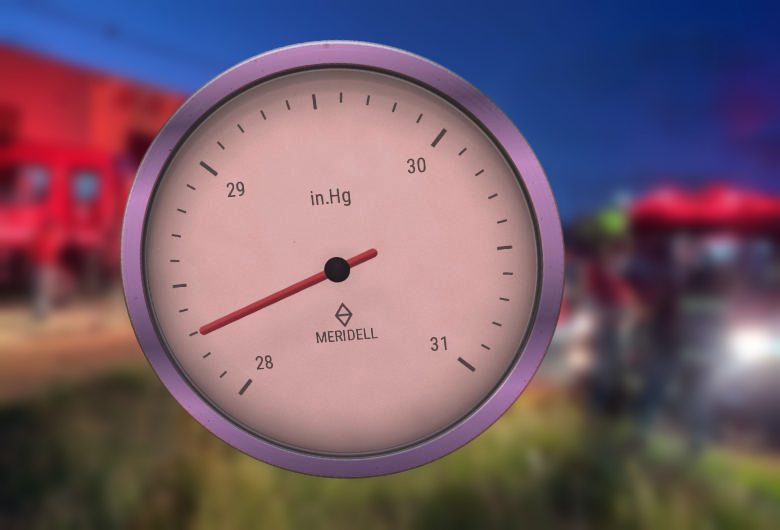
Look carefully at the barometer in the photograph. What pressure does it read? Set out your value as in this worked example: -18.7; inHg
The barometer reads 28.3; inHg
